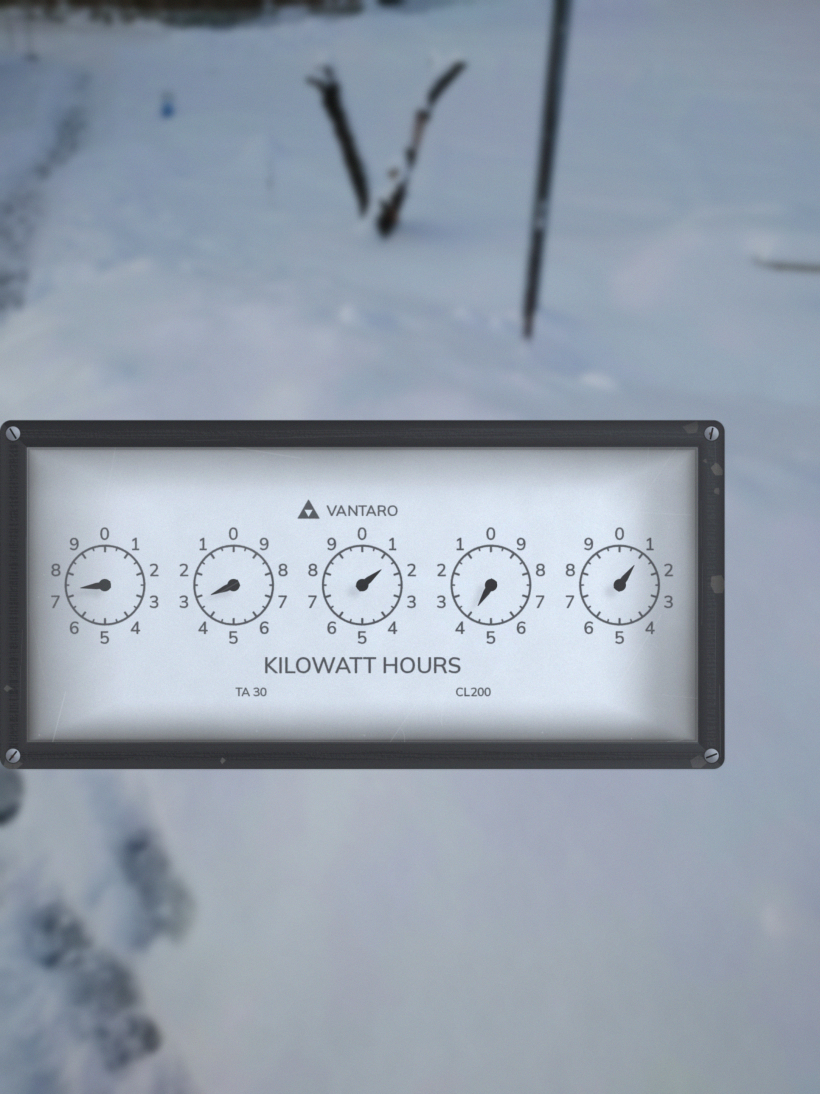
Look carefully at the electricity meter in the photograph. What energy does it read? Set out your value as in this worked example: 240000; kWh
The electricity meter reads 73141; kWh
